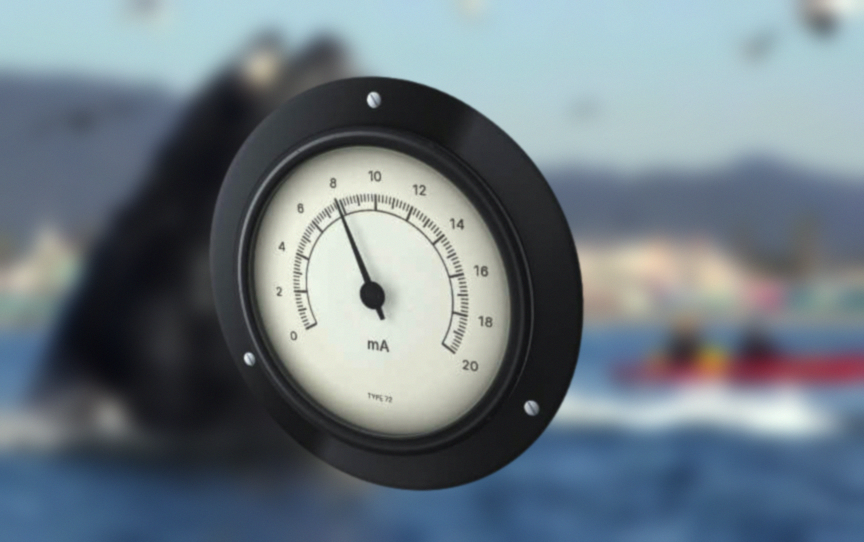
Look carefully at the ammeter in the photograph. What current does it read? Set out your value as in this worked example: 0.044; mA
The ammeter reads 8; mA
